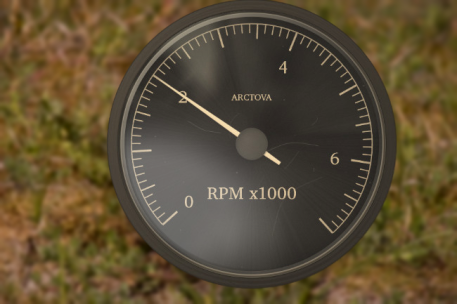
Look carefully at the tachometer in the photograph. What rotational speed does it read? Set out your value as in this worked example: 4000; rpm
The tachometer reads 2000; rpm
